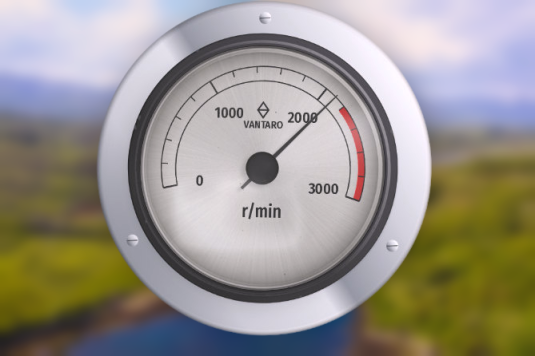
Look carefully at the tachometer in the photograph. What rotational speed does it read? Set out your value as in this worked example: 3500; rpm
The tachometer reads 2100; rpm
